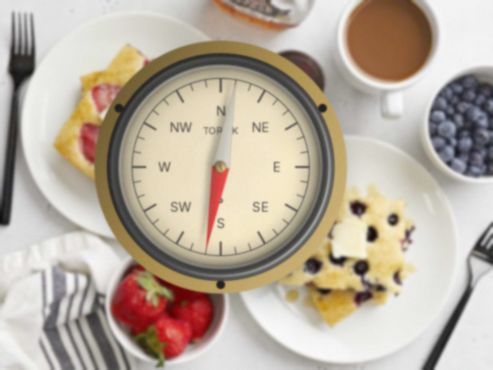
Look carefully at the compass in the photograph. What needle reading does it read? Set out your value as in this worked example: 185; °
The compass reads 190; °
